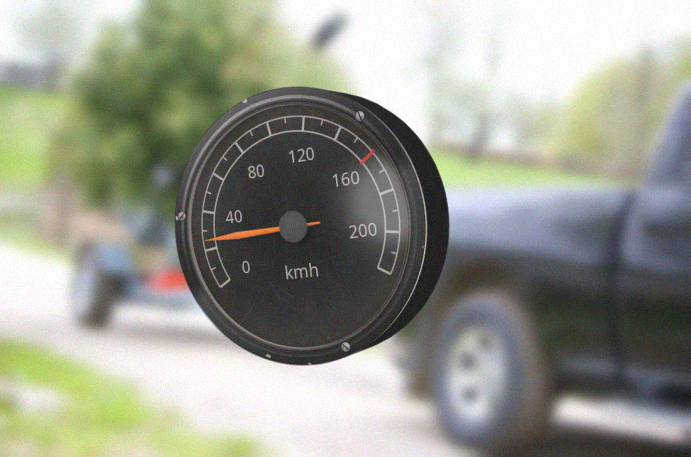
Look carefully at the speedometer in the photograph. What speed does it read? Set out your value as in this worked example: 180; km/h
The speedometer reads 25; km/h
